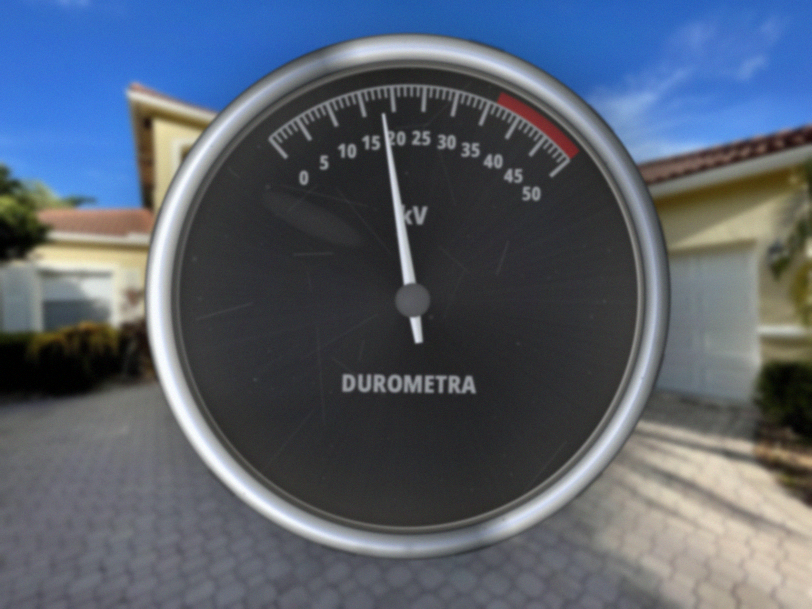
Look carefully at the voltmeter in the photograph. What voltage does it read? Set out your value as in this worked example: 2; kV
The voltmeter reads 18; kV
